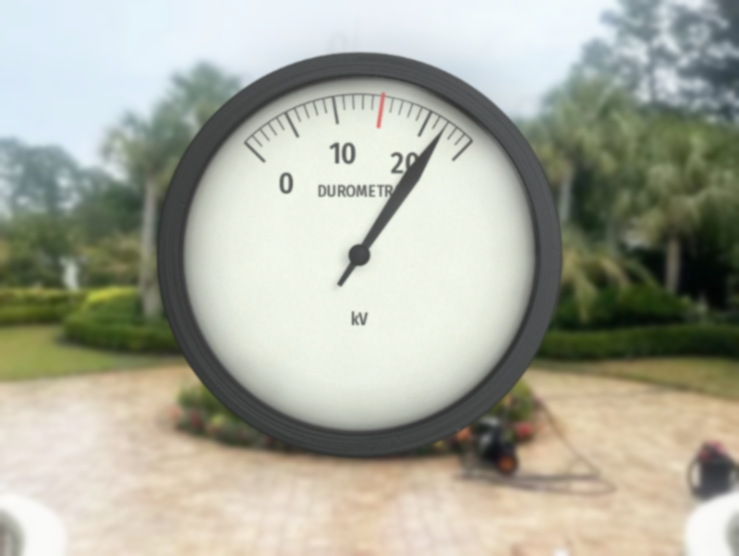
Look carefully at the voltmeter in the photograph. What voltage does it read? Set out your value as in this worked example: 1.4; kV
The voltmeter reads 22; kV
